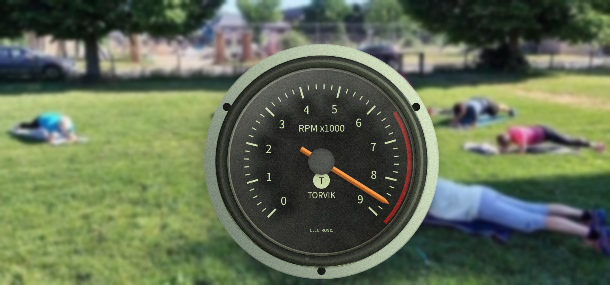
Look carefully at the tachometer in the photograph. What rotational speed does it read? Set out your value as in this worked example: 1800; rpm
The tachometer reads 8600; rpm
